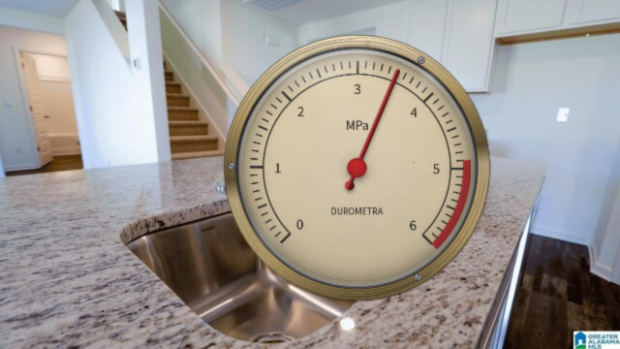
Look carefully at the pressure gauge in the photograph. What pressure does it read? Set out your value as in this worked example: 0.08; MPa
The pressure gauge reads 3.5; MPa
